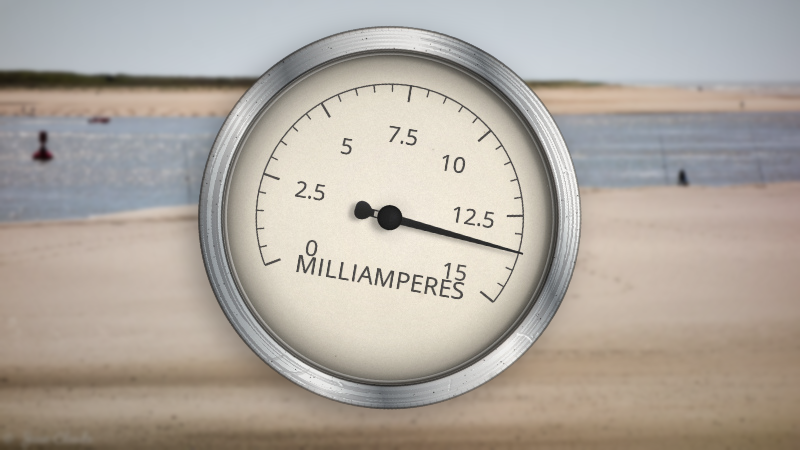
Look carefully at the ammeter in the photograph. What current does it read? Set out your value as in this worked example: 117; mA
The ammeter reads 13.5; mA
